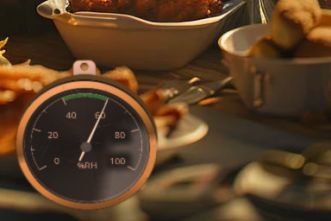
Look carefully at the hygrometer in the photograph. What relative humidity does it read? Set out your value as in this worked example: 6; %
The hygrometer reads 60; %
